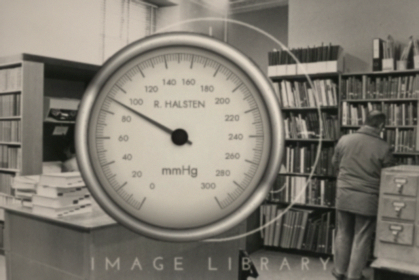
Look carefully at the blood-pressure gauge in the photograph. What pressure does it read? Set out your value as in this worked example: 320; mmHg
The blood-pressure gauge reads 90; mmHg
